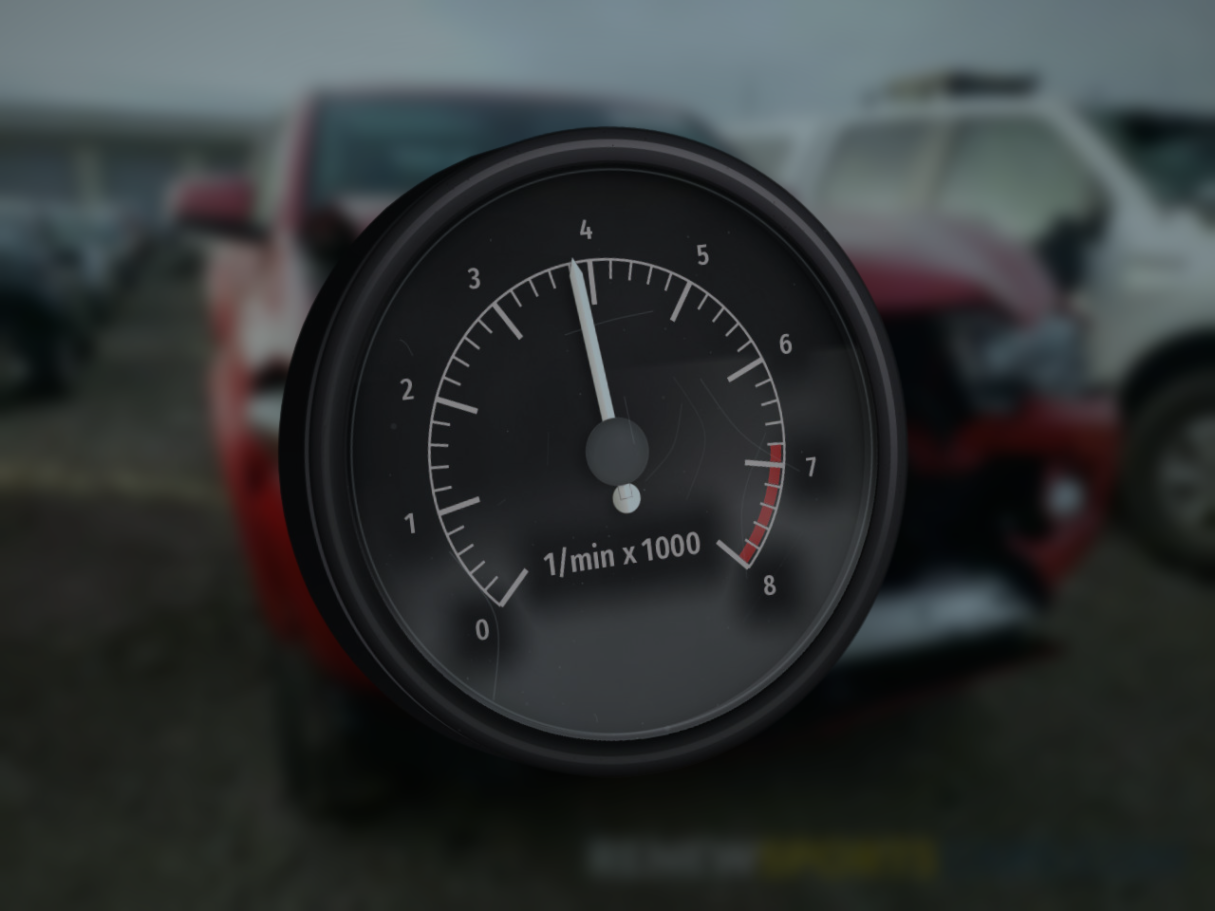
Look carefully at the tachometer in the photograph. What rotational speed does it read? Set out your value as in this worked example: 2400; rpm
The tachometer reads 3800; rpm
